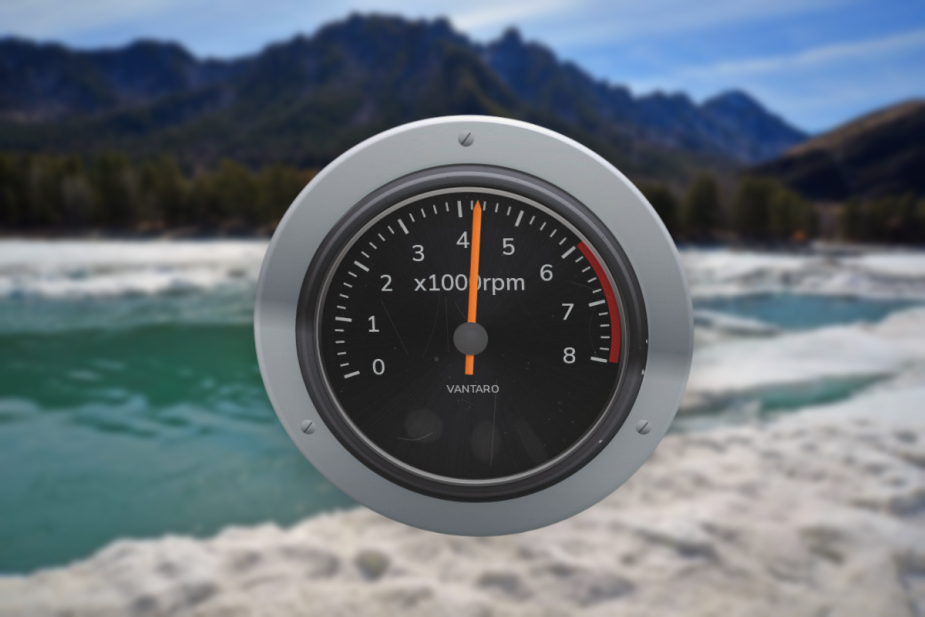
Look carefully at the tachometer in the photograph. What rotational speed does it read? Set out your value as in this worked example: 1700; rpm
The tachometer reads 4300; rpm
